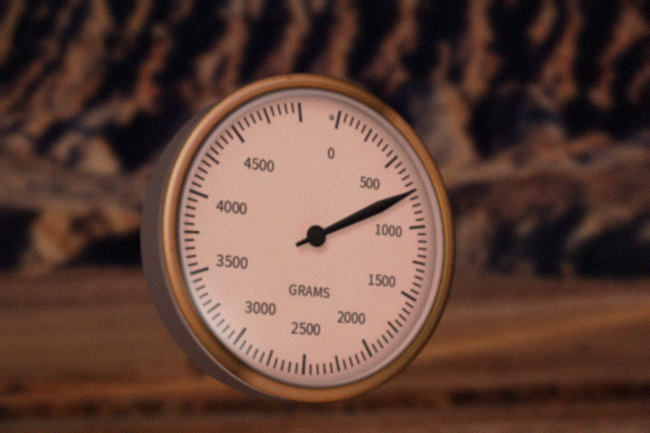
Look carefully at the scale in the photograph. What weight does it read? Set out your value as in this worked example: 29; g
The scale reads 750; g
